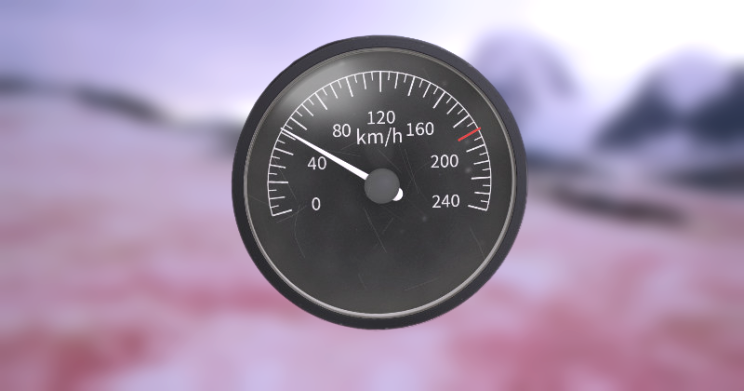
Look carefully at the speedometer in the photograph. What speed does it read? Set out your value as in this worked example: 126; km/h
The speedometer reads 52.5; km/h
